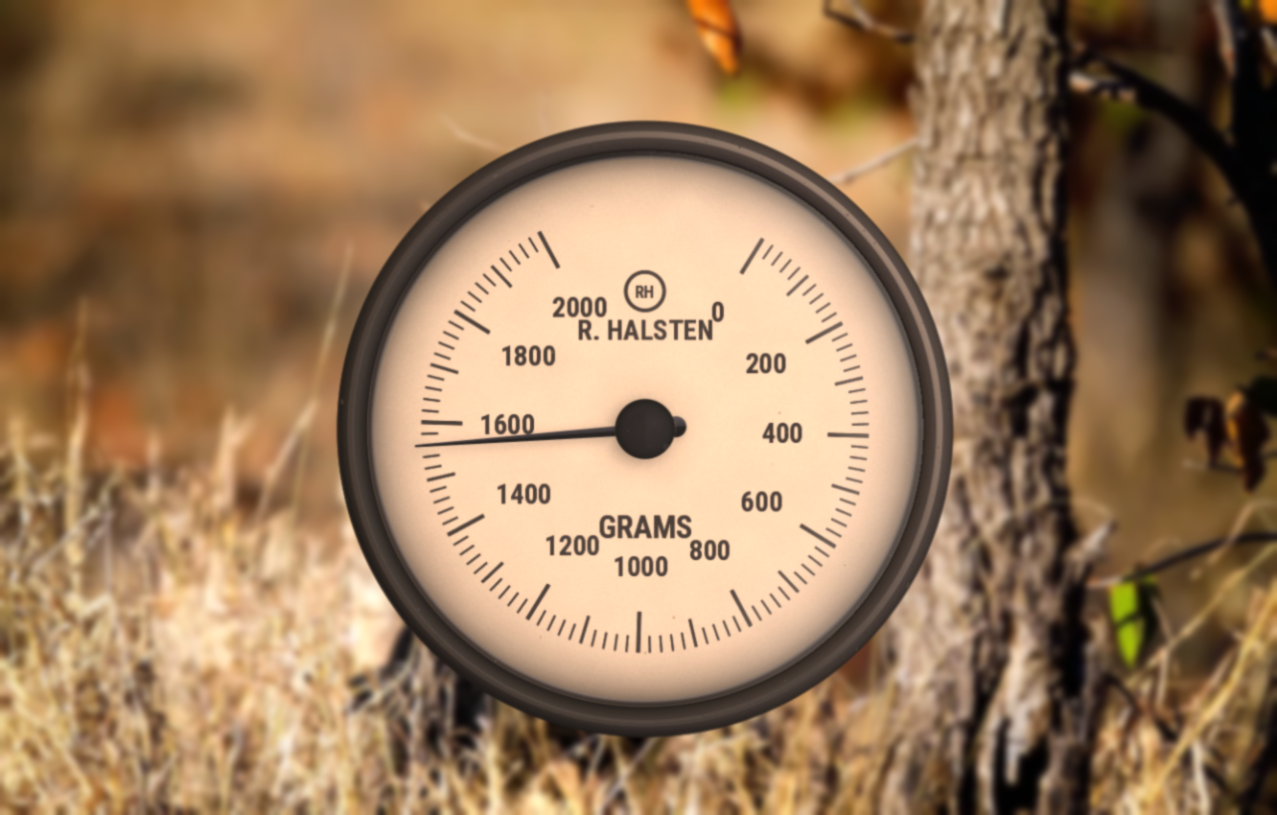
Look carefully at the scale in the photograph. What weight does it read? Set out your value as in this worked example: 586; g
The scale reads 1560; g
